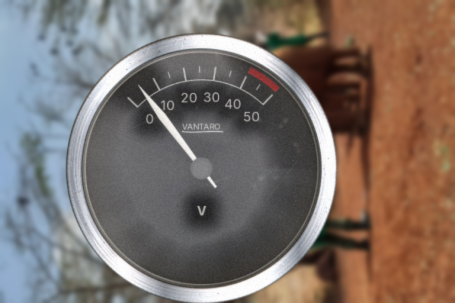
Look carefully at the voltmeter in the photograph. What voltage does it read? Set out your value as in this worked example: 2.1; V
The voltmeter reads 5; V
